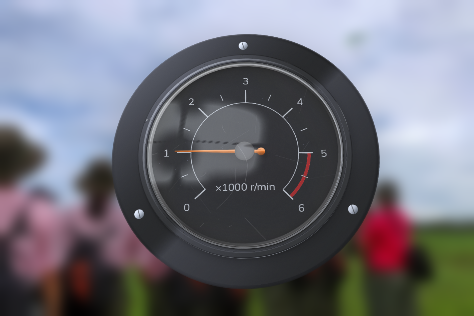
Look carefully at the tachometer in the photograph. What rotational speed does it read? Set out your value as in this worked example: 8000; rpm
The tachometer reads 1000; rpm
